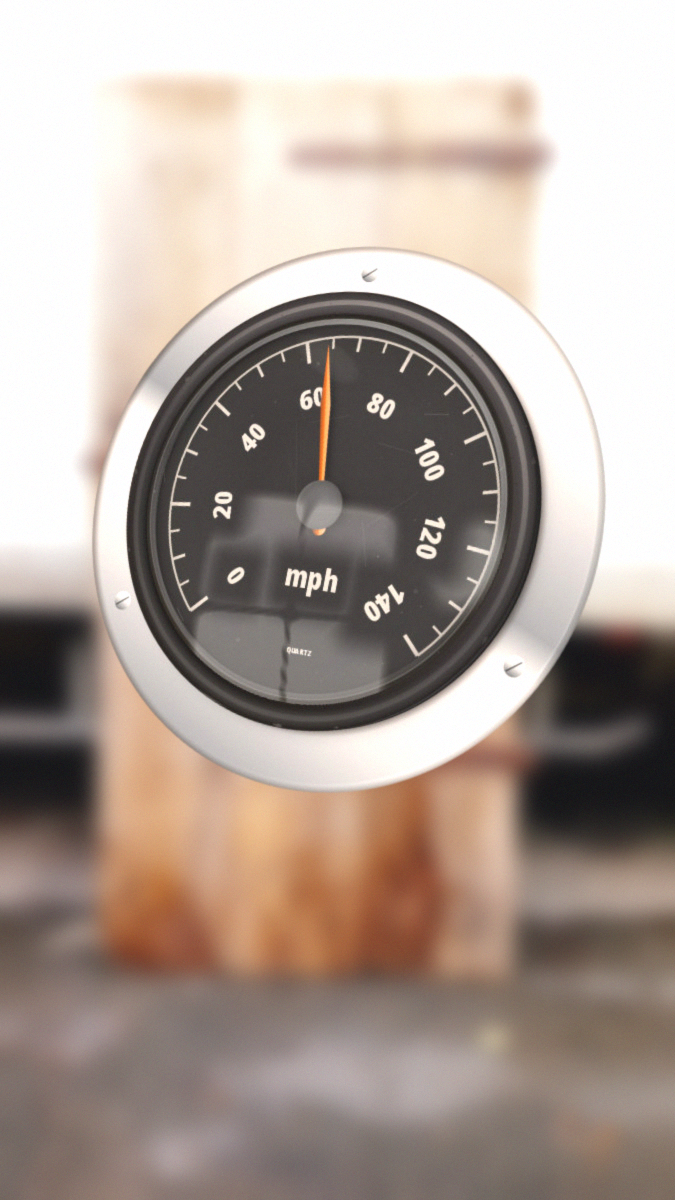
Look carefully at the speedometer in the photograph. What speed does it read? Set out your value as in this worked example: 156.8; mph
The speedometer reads 65; mph
